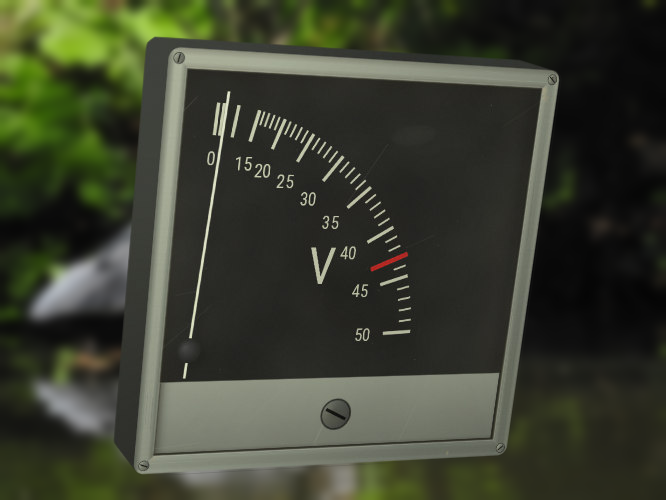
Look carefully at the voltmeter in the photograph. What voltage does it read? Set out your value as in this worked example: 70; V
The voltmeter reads 5; V
